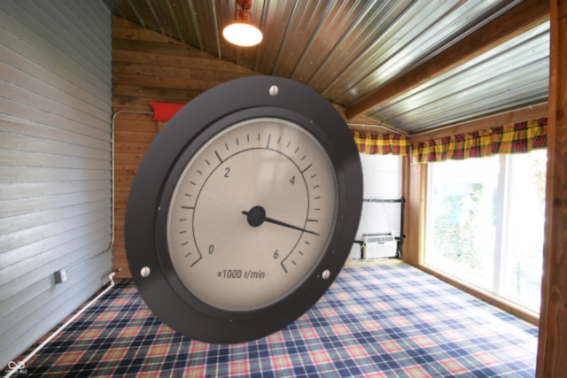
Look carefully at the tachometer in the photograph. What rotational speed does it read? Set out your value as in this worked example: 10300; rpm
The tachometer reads 5200; rpm
